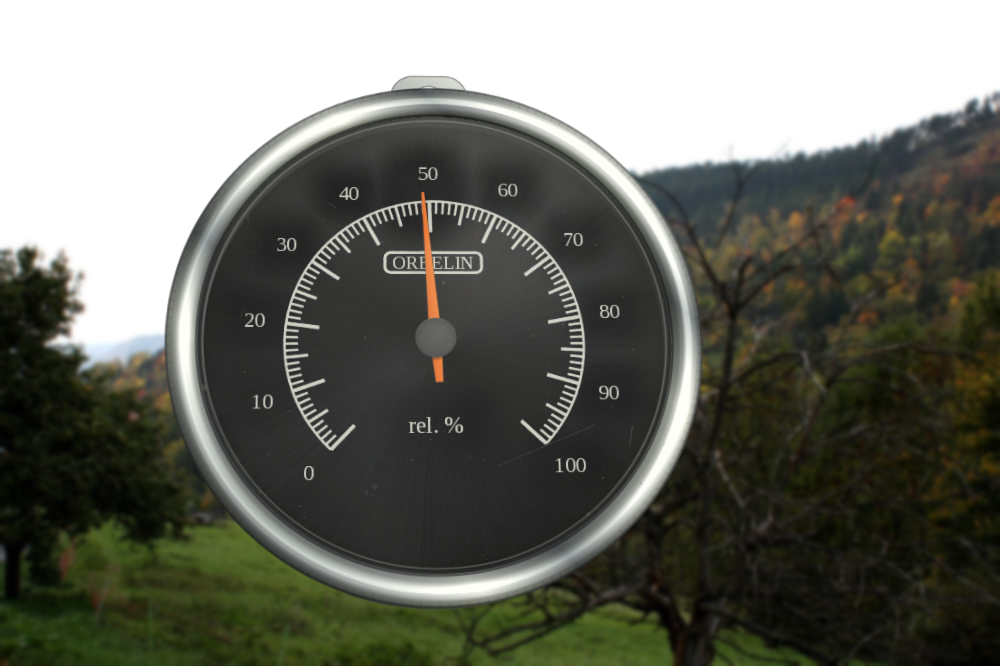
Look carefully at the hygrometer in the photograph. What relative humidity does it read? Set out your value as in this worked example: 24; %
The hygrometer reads 49; %
